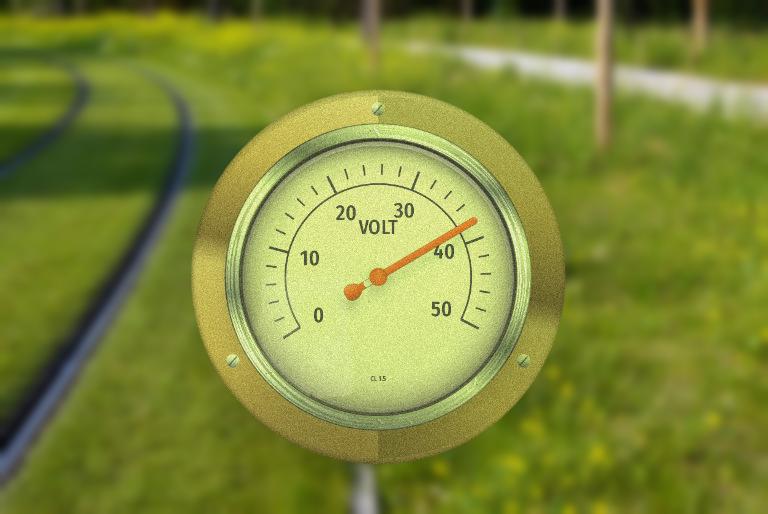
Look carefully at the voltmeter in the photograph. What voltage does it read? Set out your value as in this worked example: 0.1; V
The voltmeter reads 38; V
